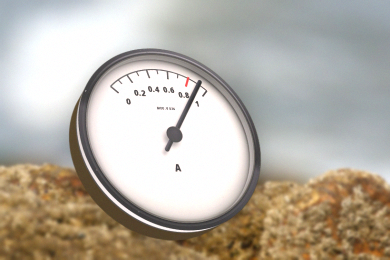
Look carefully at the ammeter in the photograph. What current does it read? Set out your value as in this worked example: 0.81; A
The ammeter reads 0.9; A
